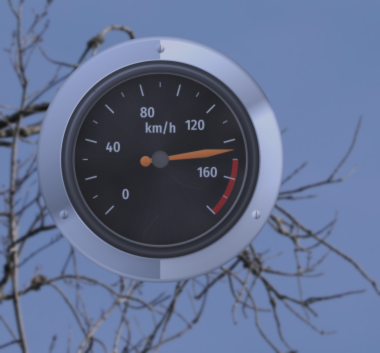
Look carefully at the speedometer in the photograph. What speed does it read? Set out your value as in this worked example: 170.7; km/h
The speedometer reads 145; km/h
